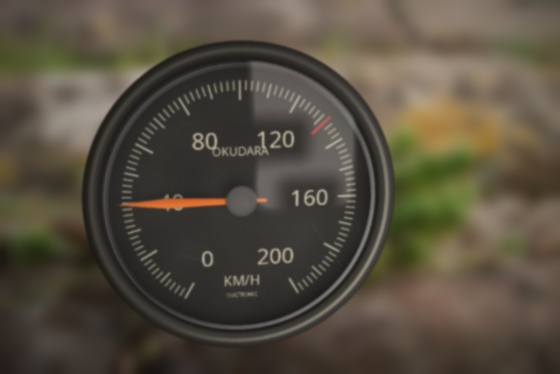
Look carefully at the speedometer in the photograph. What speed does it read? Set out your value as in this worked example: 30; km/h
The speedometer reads 40; km/h
